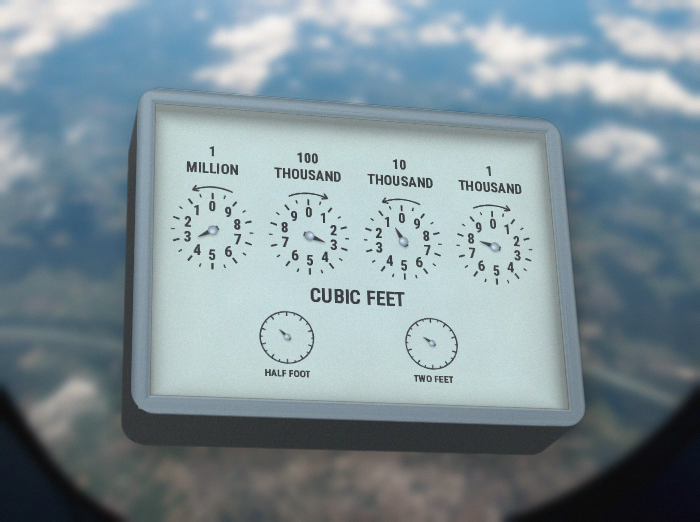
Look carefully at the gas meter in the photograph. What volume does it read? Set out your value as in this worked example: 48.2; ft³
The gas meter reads 330800; ft³
